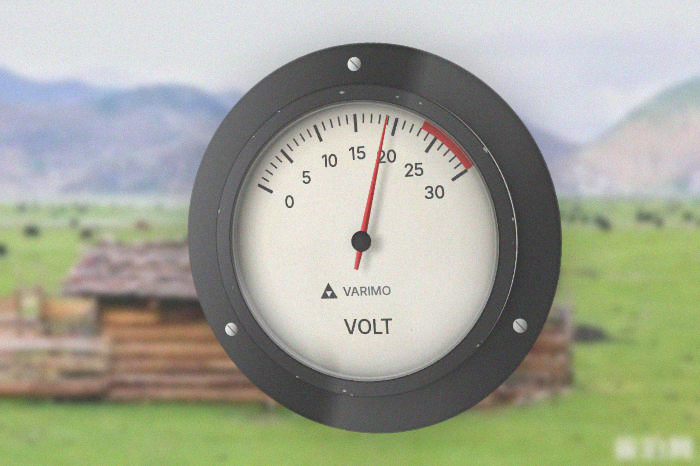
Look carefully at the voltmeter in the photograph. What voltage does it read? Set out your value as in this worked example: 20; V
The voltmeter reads 19; V
